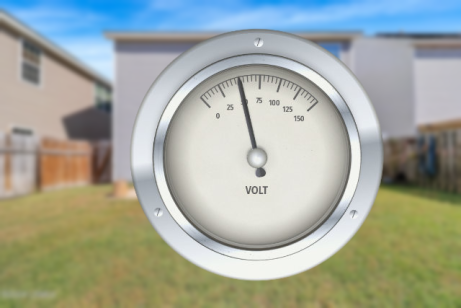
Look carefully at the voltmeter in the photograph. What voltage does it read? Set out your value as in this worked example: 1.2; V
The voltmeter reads 50; V
